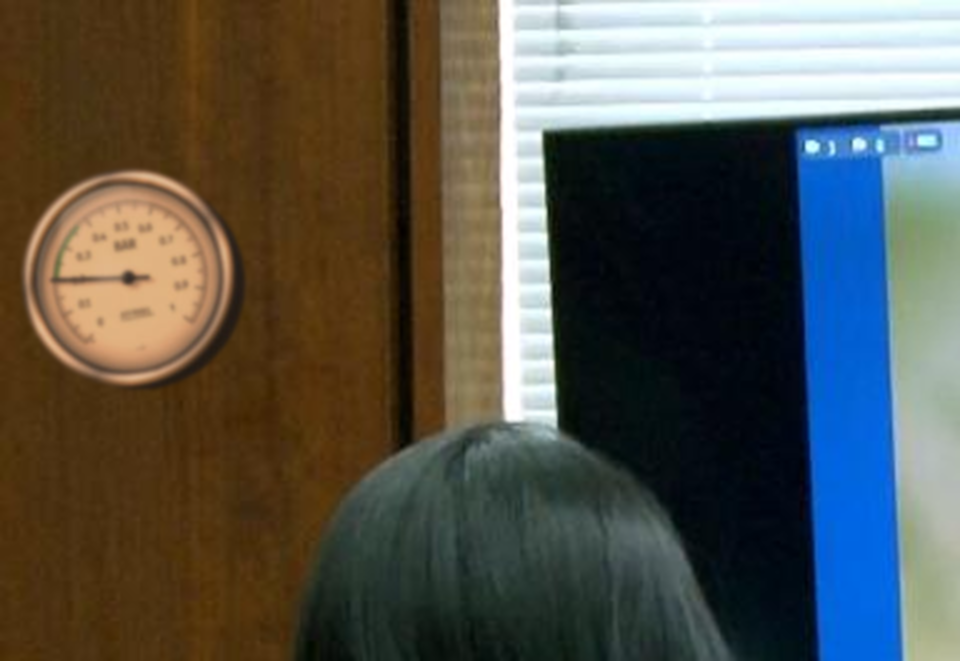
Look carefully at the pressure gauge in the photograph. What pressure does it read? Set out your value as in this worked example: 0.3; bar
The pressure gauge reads 0.2; bar
